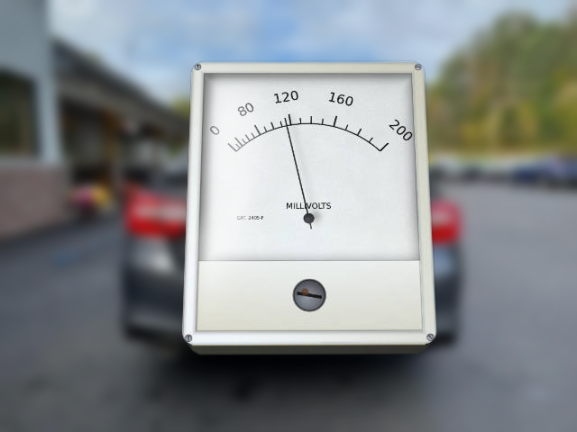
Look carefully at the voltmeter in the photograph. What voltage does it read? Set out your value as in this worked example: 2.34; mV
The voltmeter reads 115; mV
